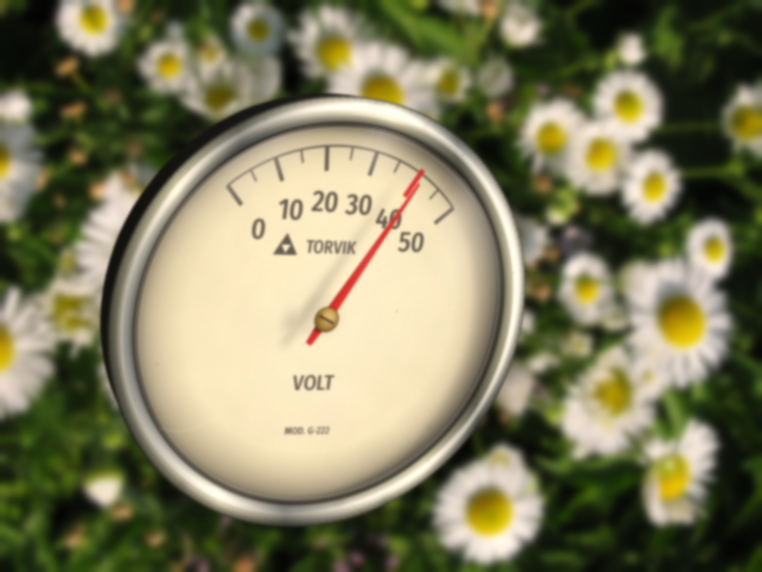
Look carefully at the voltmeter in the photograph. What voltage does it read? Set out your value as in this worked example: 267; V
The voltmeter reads 40; V
